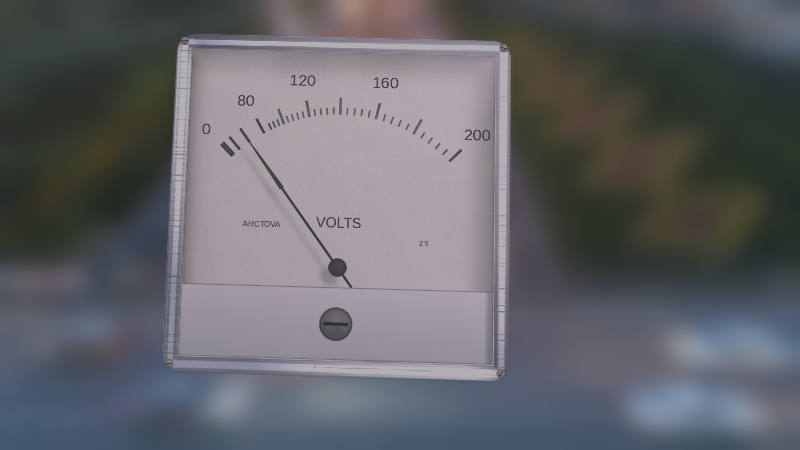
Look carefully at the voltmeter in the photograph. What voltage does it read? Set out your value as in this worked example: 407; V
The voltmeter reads 60; V
